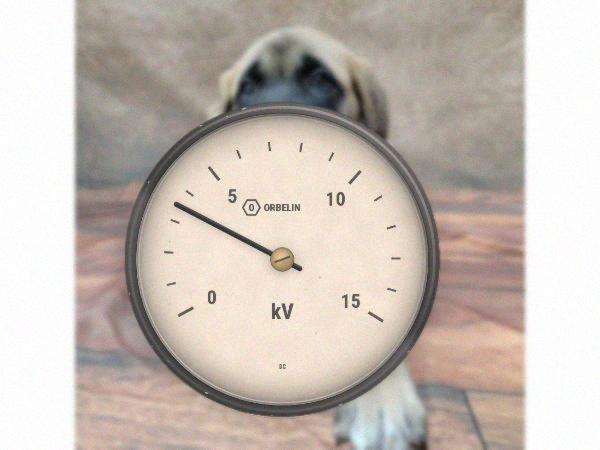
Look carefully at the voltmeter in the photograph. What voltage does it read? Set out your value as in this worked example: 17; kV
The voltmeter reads 3.5; kV
